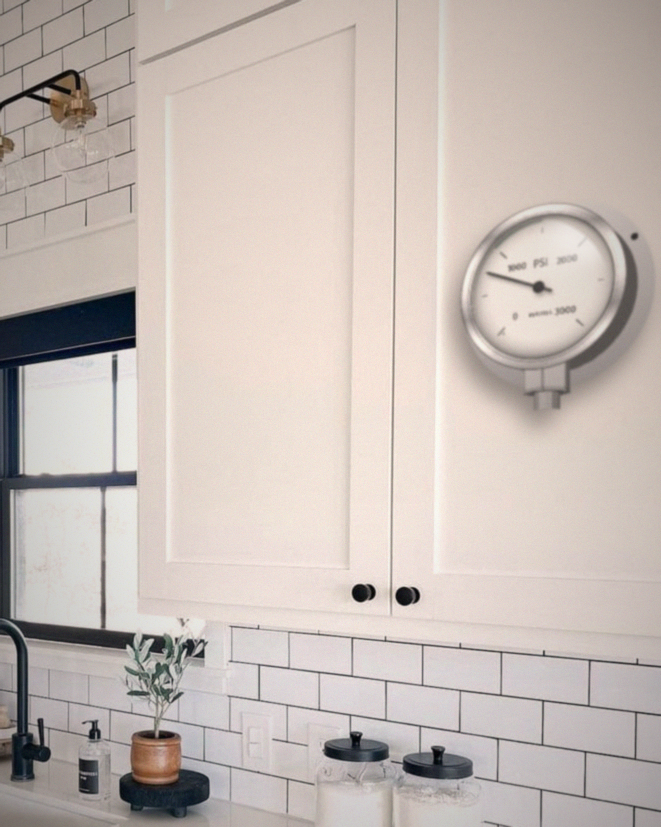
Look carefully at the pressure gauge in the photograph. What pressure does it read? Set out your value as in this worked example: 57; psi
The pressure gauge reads 750; psi
